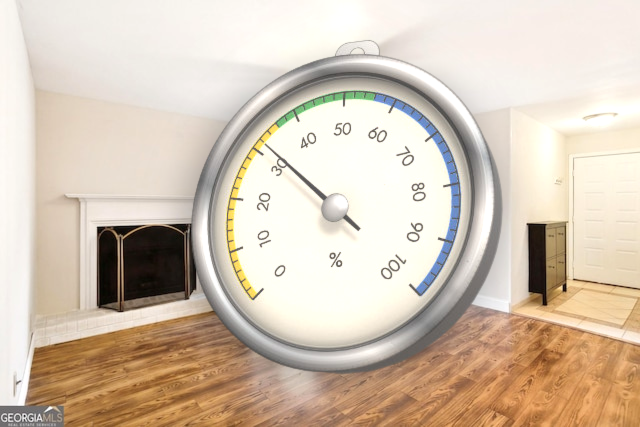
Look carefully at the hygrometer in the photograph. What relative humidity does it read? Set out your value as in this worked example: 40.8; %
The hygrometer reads 32; %
